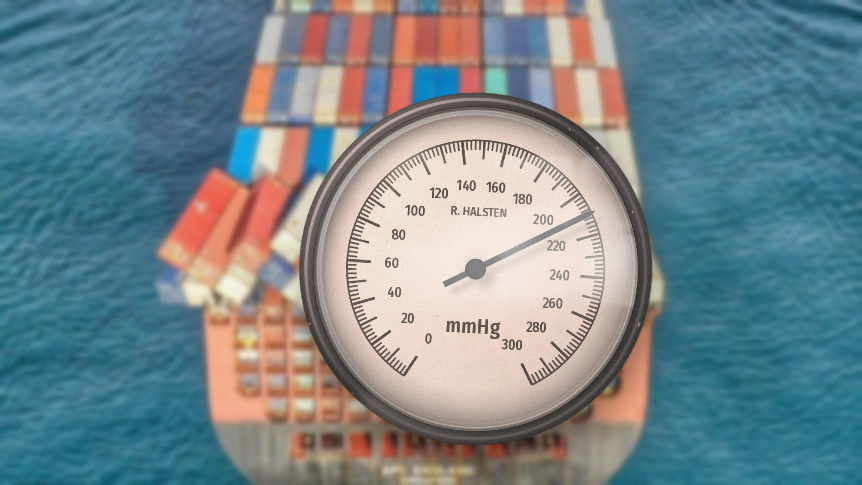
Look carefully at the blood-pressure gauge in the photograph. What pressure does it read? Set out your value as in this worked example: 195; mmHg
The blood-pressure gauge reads 210; mmHg
